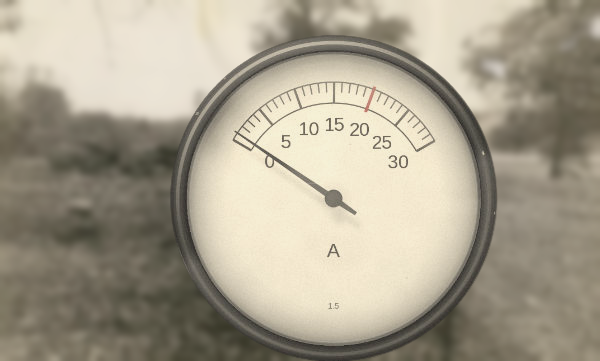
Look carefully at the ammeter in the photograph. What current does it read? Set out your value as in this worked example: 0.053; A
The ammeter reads 1; A
